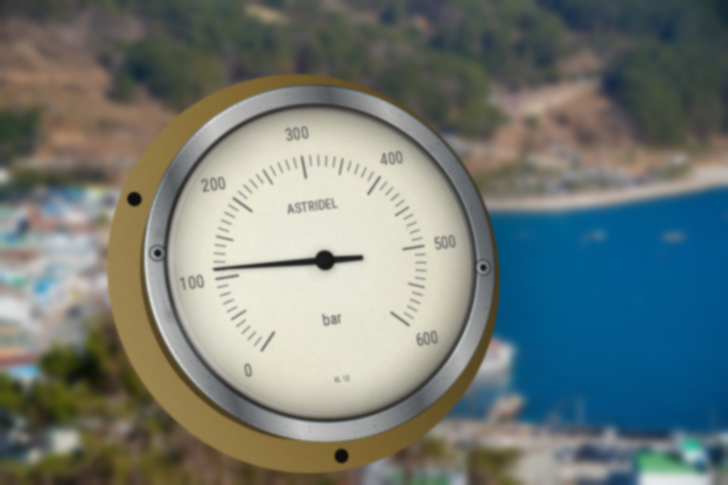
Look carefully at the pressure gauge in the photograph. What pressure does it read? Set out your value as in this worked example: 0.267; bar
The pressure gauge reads 110; bar
